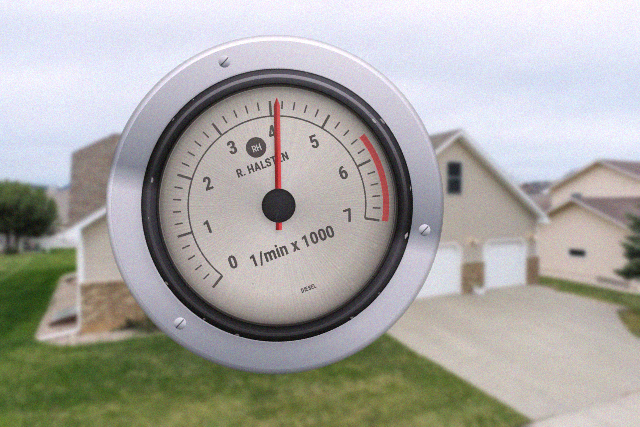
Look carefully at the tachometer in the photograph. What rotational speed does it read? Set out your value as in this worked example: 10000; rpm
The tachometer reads 4100; rpm
